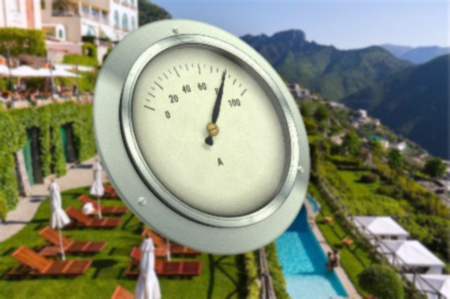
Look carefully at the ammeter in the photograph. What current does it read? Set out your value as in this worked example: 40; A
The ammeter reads 80; A
